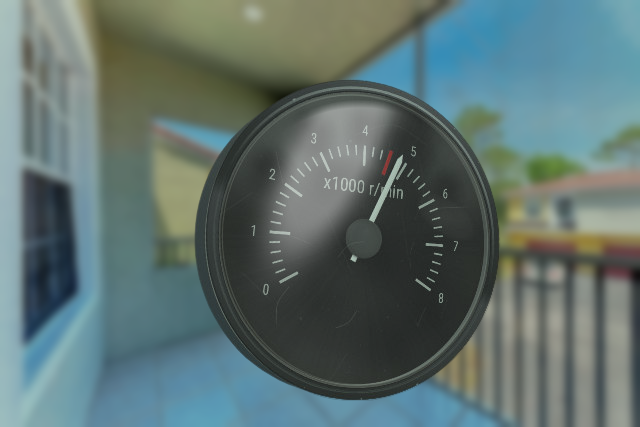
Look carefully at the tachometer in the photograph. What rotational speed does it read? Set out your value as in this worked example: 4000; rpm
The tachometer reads 4800; rpm
